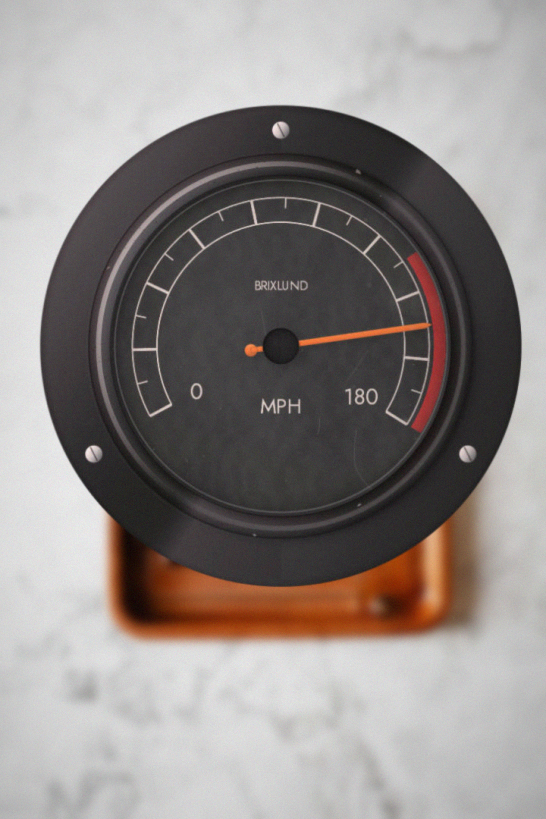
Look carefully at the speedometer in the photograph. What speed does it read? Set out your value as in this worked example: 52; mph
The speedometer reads 150; mph
